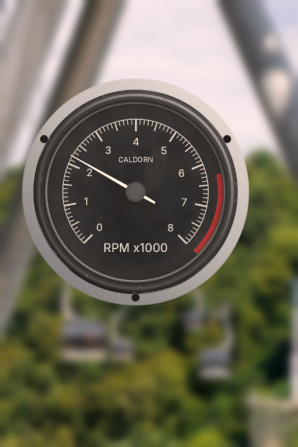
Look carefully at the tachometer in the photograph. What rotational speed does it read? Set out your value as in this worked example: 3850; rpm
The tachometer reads 2200; rpm
